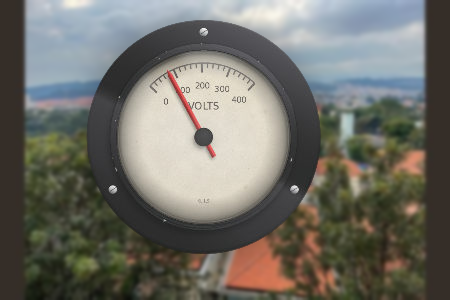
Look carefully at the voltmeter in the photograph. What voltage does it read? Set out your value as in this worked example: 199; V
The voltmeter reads 80; V
